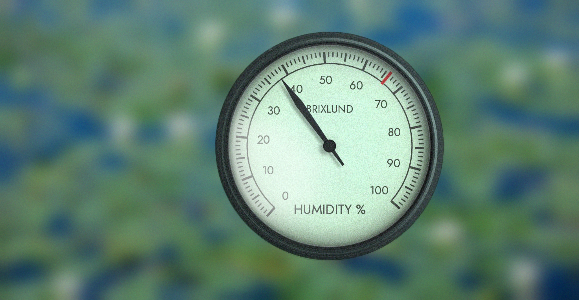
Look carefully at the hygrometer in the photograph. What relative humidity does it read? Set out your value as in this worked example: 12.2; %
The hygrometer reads 38; %
